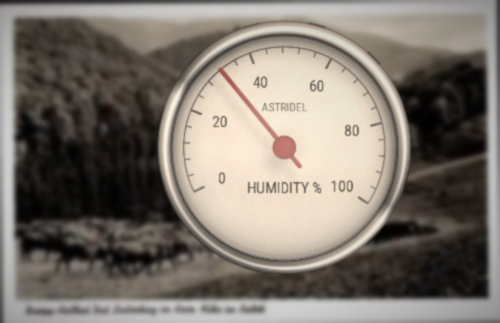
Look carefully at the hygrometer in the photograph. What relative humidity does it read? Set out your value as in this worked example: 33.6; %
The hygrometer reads 32; %
